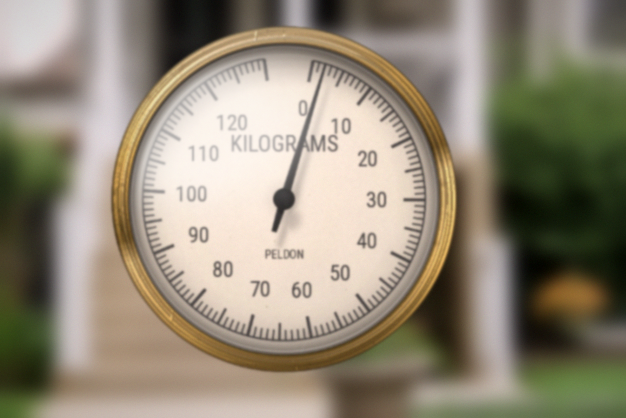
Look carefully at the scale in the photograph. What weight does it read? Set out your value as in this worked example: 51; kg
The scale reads 2; kg
